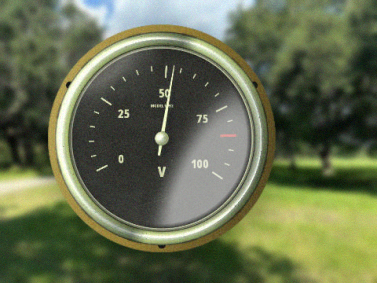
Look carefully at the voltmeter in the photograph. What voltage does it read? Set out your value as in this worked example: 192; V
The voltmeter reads 52.5; V
